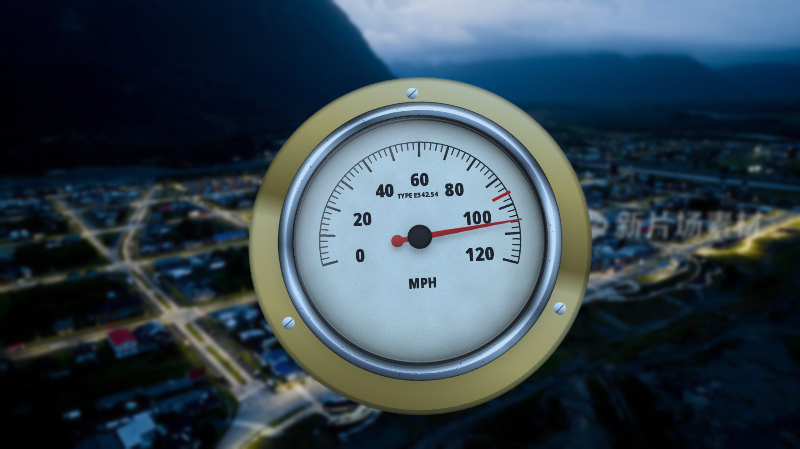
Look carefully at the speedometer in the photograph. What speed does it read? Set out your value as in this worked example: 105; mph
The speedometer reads 106; mph
